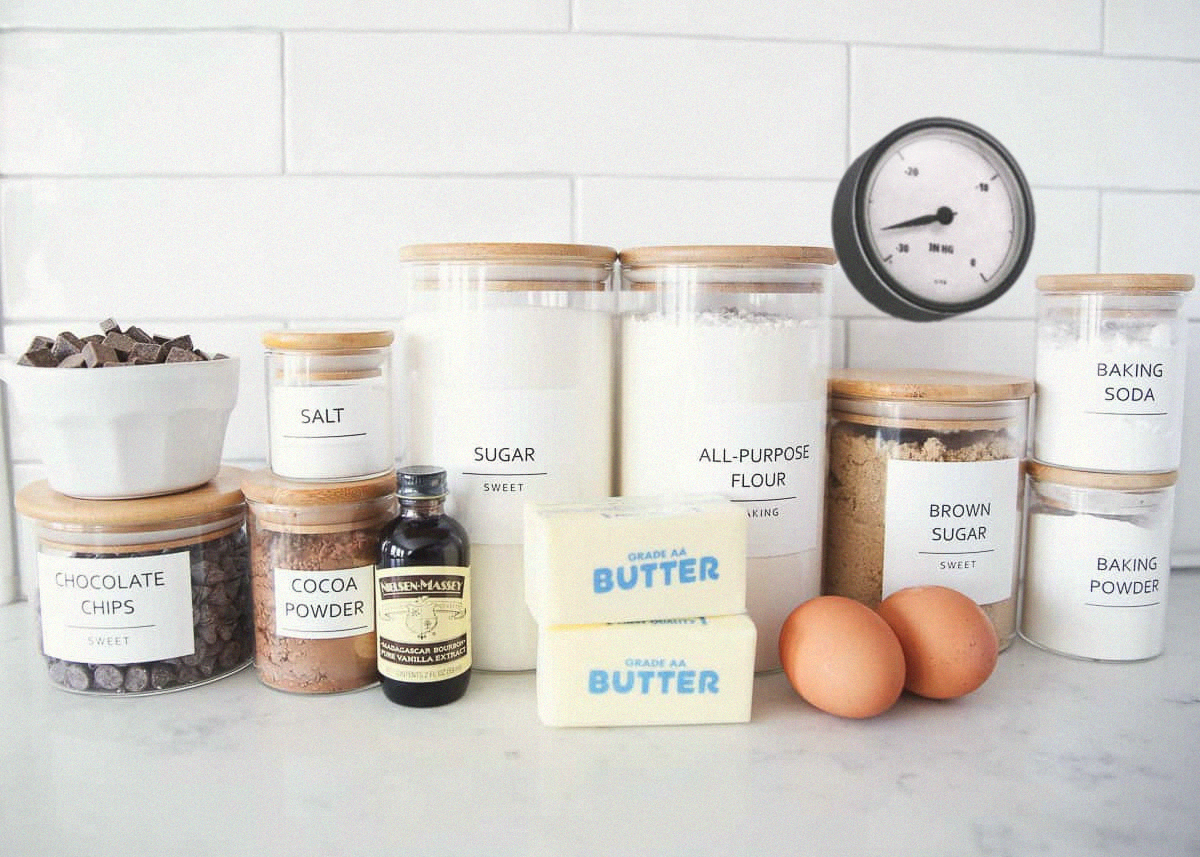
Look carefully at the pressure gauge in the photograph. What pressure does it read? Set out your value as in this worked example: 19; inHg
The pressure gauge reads -27.5; inHg
